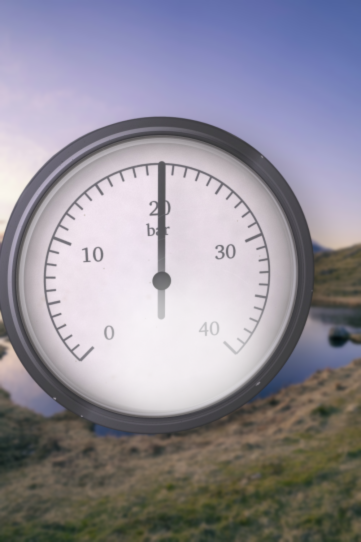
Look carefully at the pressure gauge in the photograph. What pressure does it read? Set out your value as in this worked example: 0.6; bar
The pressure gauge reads 20; bar
